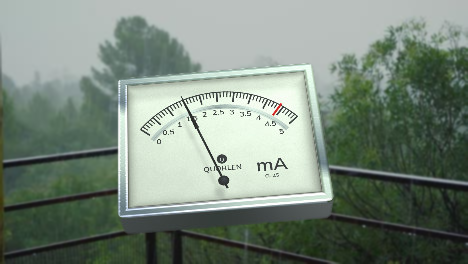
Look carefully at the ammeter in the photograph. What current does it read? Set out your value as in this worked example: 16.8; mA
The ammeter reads 1.5; mA
